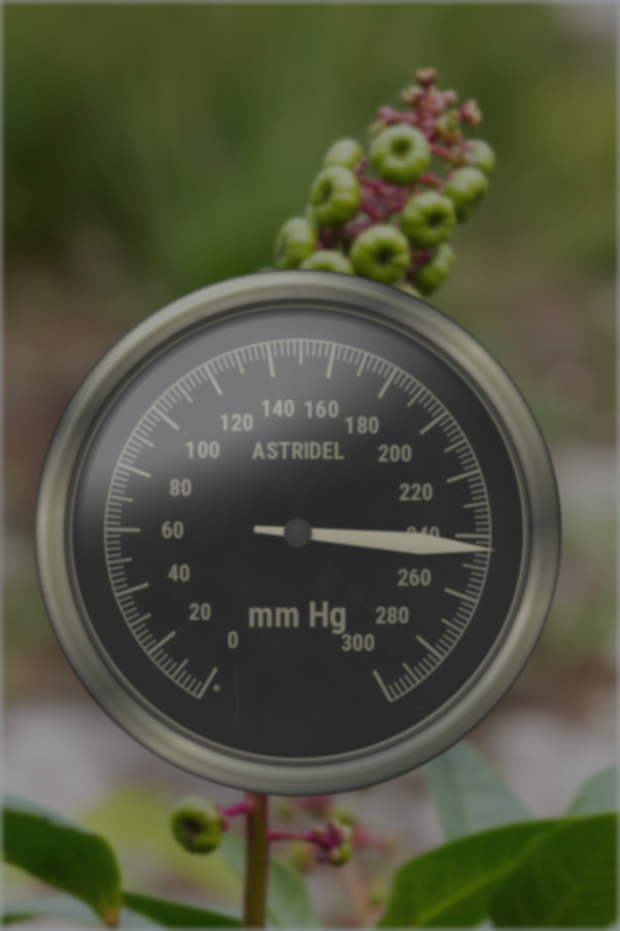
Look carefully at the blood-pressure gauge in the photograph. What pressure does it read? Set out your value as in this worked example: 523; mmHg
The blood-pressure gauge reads 244; mmHg
